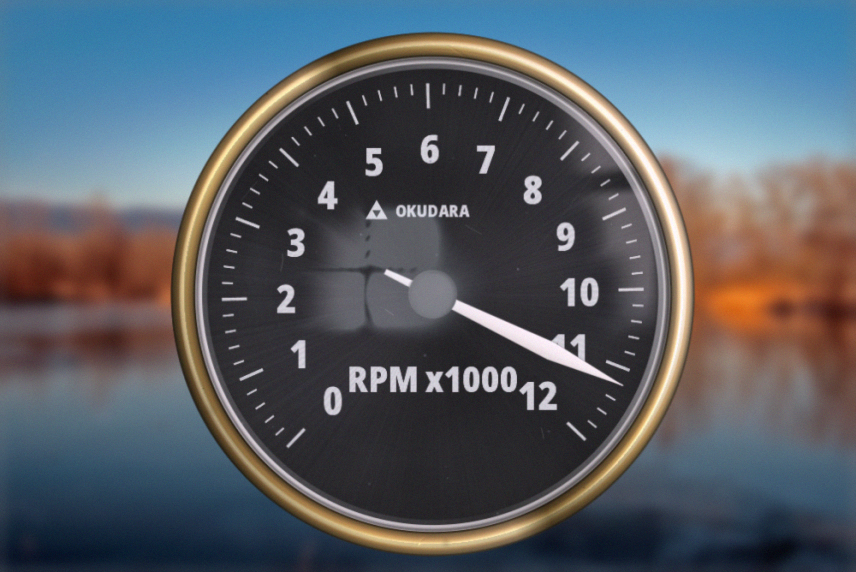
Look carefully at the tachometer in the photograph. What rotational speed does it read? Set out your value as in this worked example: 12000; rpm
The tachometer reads 11200; rpm
